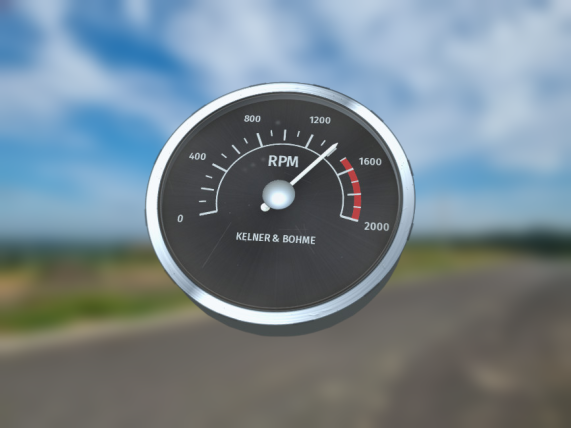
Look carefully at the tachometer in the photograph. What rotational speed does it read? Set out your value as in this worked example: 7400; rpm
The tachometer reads 1400; rpm
